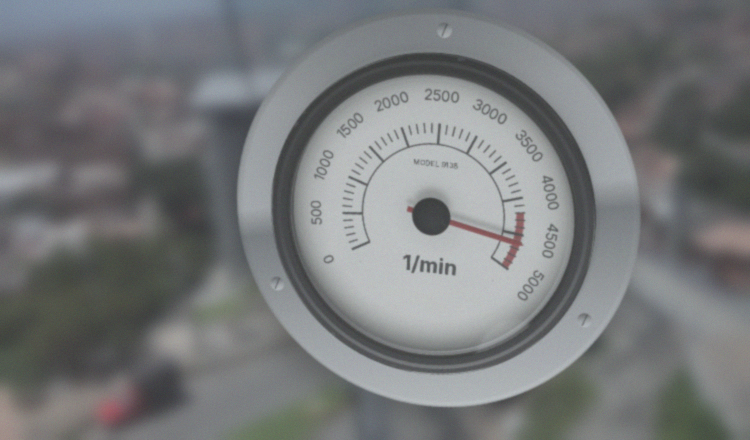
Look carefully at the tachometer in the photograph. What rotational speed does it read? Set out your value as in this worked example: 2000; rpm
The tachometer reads 4600; rpm
